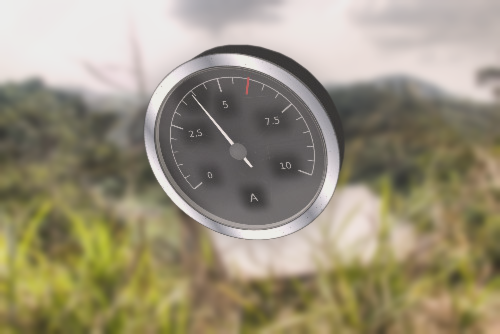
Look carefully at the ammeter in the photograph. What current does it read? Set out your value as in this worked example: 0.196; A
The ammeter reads 4; A
